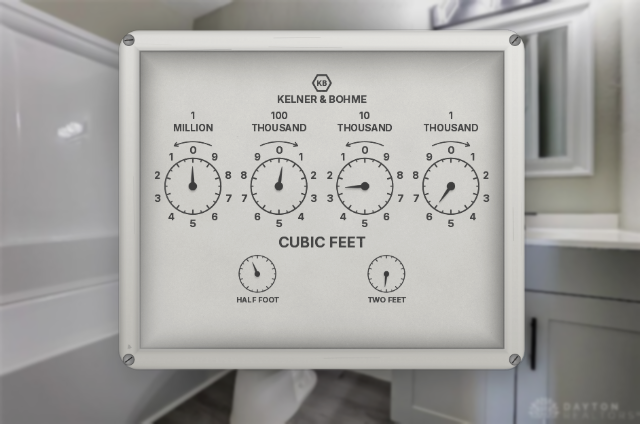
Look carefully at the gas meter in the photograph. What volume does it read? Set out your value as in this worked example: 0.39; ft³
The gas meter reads 2600; ft³
